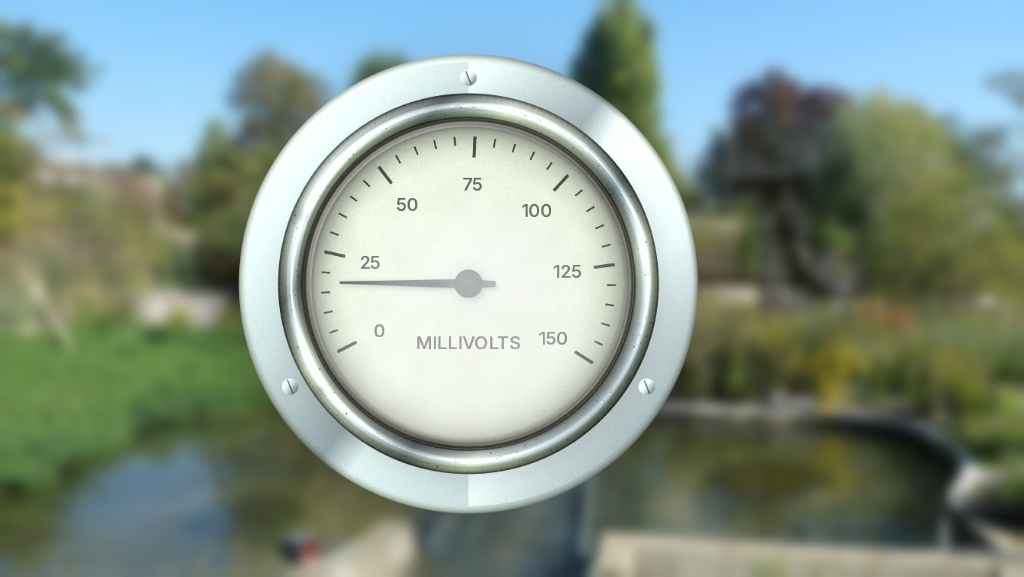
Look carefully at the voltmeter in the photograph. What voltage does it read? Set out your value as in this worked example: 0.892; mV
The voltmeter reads 17.5; mV
